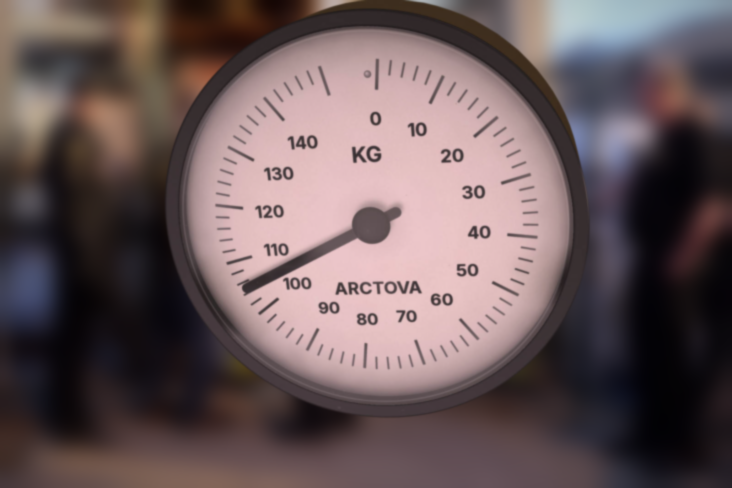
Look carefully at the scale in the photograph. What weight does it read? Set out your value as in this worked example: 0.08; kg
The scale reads 105; kg
